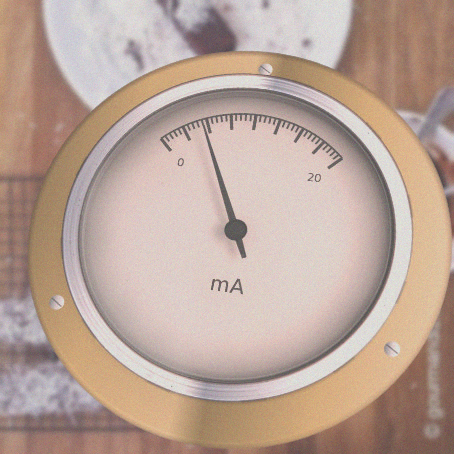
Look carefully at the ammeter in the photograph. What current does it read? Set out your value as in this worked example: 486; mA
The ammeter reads 4.5; mA
